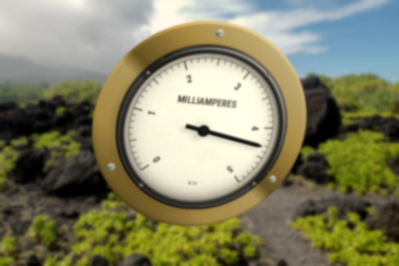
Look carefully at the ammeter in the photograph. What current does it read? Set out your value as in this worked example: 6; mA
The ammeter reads 4.3; mA
